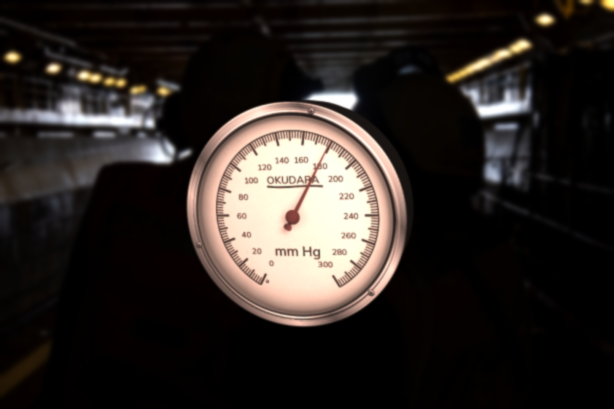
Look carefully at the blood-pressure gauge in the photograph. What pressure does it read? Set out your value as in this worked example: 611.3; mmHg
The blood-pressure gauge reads 180; mmHg
